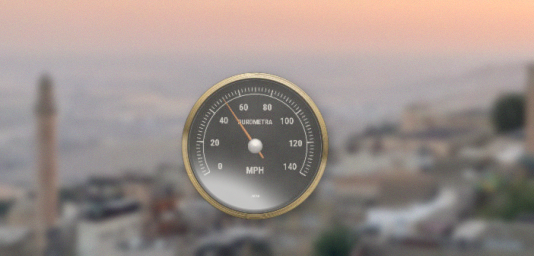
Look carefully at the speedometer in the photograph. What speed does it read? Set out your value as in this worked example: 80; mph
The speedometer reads 50; mph
